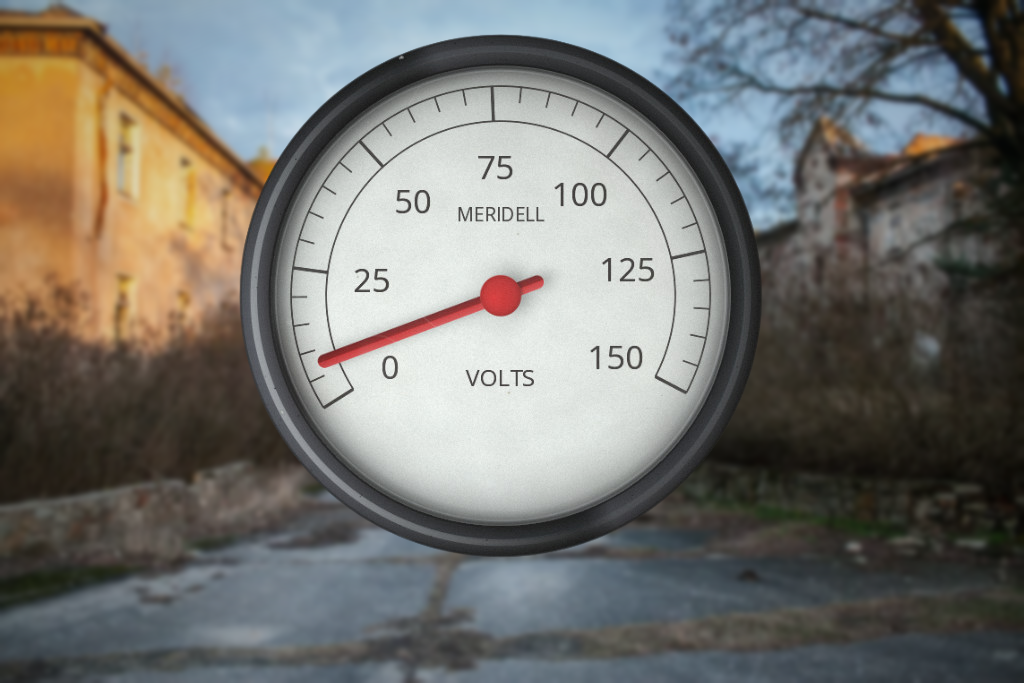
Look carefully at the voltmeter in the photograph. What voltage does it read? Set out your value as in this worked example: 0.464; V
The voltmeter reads 7.5; V
